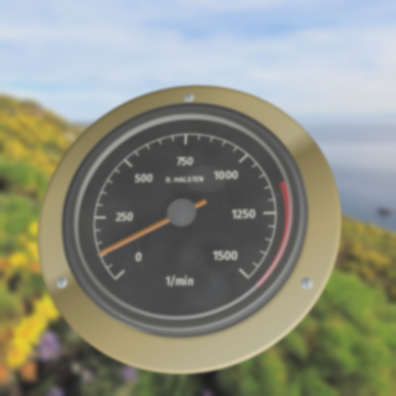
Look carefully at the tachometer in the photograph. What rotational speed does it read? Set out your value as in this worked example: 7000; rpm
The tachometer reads 100; rpm
